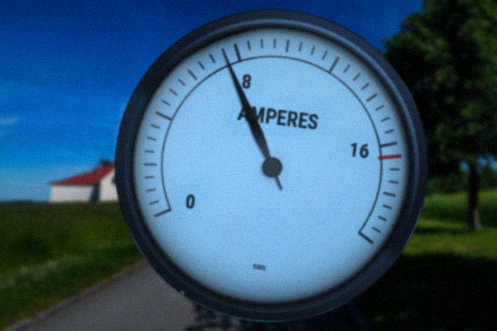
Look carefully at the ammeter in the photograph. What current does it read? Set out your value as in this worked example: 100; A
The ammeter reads 7.5; A
